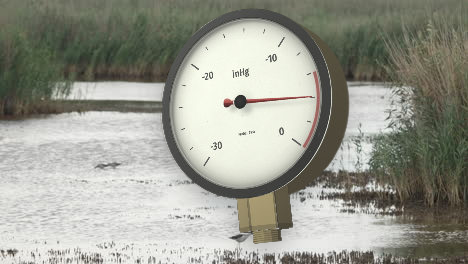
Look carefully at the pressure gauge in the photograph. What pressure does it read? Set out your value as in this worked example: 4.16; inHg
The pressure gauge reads -4; inHg
